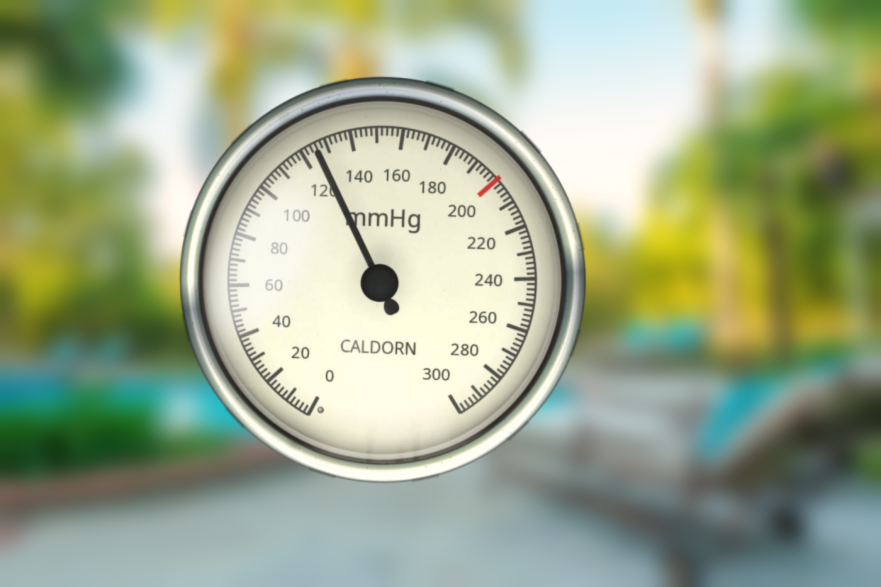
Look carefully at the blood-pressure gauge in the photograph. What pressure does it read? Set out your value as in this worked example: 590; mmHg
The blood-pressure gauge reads 126; mmHg
